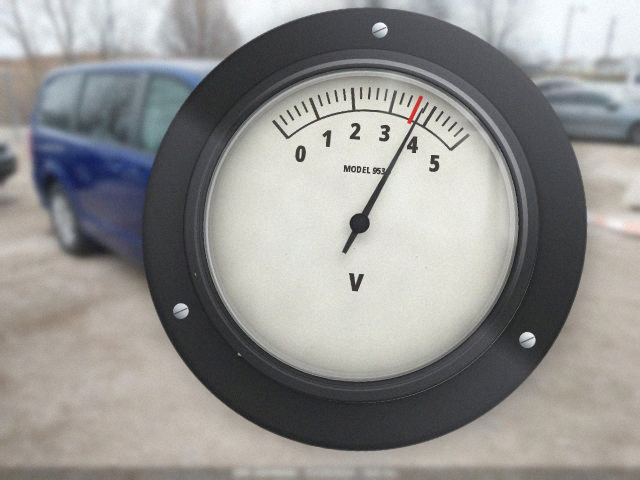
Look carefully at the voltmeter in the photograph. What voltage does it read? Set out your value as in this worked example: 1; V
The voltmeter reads 3.8; V
